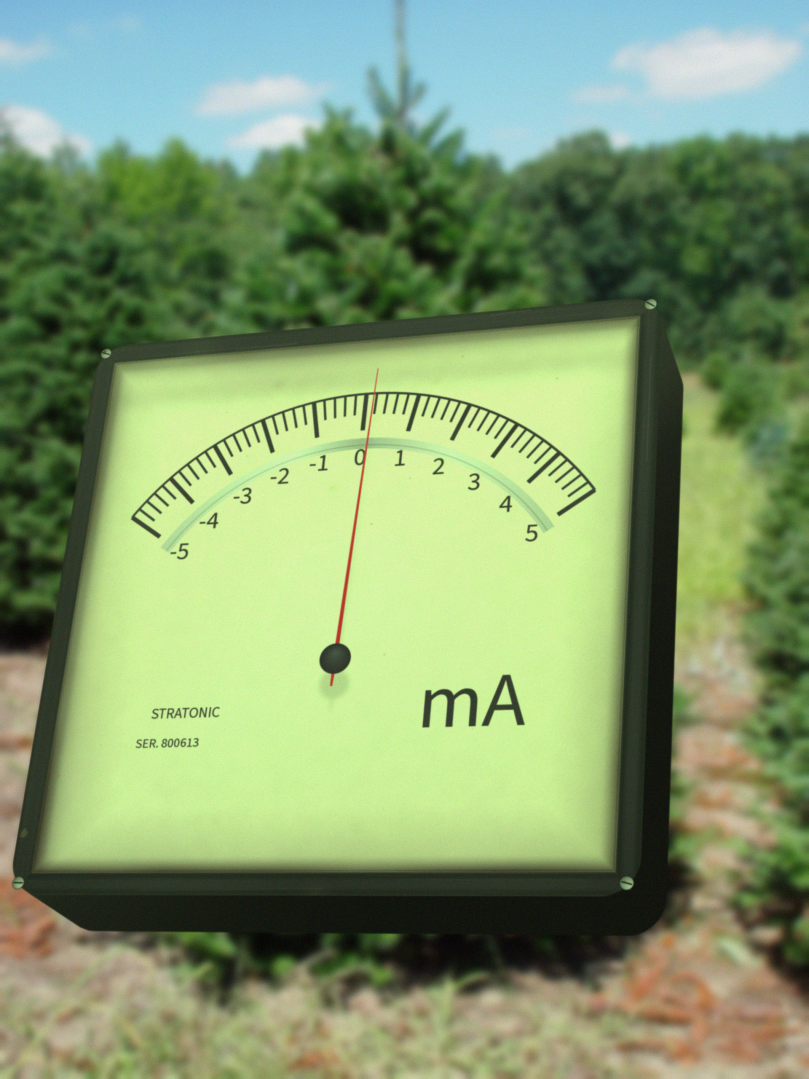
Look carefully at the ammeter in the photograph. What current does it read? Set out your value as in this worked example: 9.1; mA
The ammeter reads 0.2; mA
